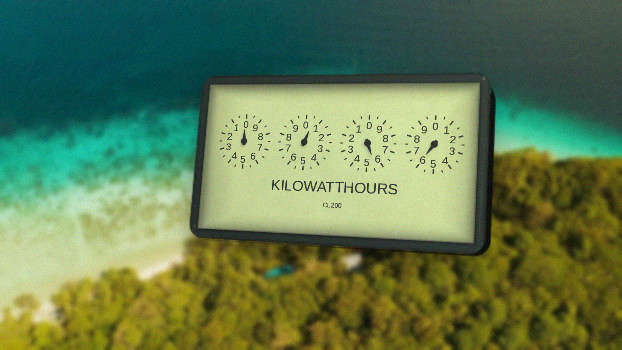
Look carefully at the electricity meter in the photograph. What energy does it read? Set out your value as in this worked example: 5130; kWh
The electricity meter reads 56; kWh
